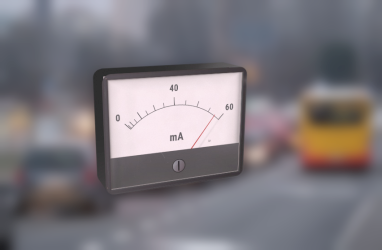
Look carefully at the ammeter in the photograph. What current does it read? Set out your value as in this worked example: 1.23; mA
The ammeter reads 57.5; mA
